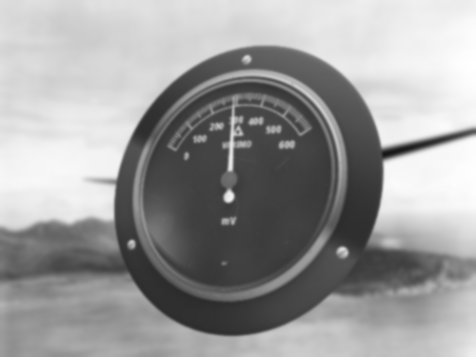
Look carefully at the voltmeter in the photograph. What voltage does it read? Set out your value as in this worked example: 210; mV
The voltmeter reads 300; mV
